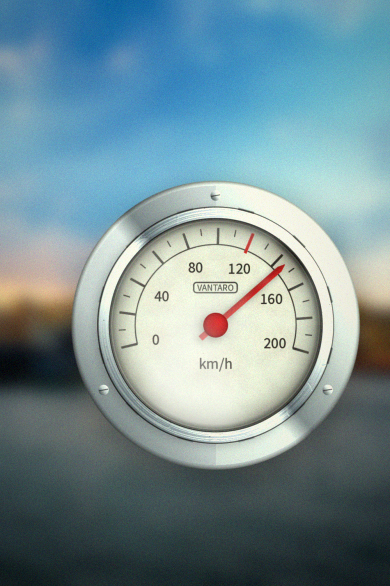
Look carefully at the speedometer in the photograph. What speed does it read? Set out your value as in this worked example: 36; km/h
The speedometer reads 145; km/h
